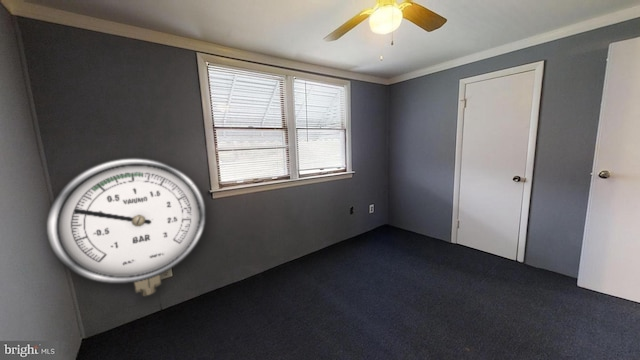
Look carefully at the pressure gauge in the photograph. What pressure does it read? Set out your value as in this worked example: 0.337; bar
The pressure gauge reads 0; bar
